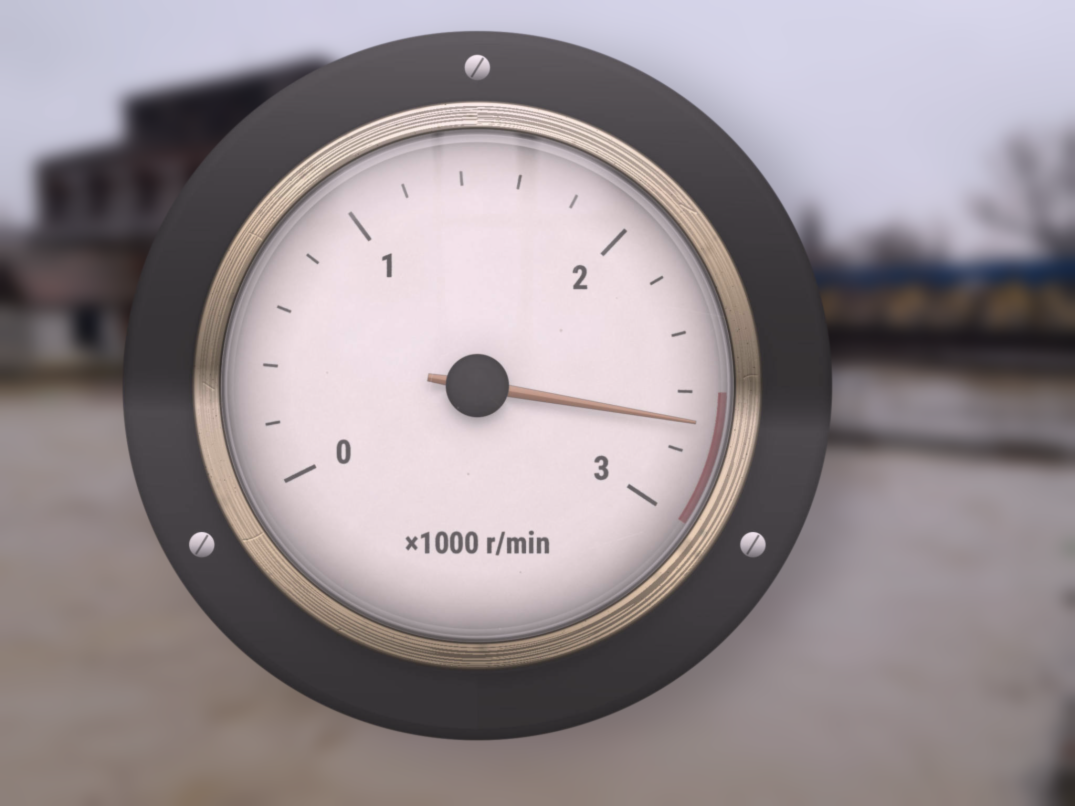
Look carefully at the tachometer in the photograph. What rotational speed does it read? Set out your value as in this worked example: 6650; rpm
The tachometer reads 2700; rpm
